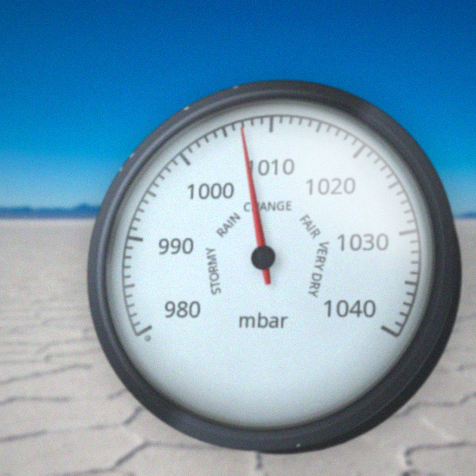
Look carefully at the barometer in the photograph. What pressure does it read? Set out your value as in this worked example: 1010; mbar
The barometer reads 1007; mbar
